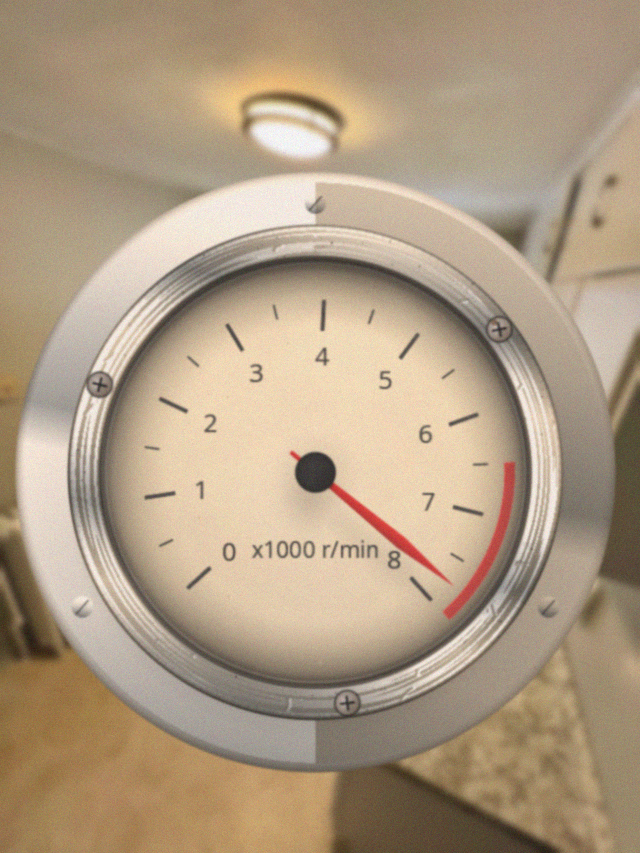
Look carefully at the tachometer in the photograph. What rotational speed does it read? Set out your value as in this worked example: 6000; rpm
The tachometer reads 7750; rpm
